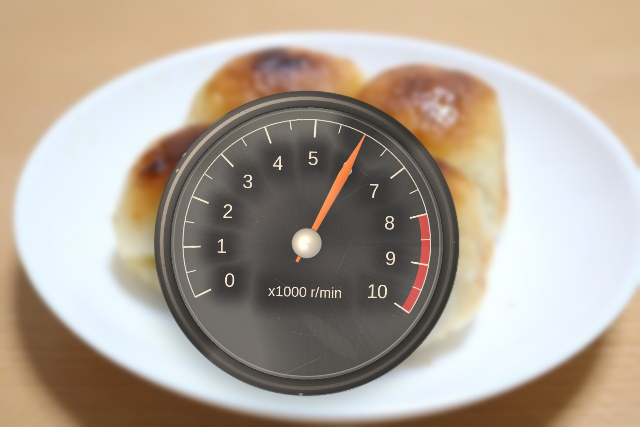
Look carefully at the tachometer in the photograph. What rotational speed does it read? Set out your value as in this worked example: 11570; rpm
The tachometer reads 6000; rpm
